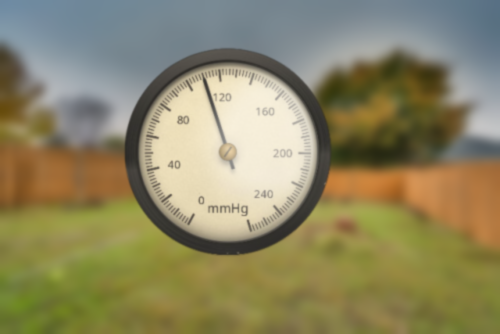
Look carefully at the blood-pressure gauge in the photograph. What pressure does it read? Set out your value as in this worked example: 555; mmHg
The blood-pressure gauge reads 110; mmHg
